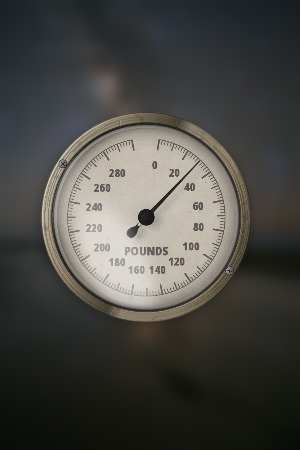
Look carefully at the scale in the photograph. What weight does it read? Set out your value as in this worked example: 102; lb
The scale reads 30; lb
